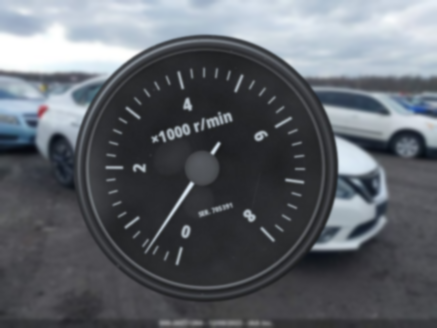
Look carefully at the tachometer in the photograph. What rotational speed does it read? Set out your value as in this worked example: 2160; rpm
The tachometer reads 500; rpm
